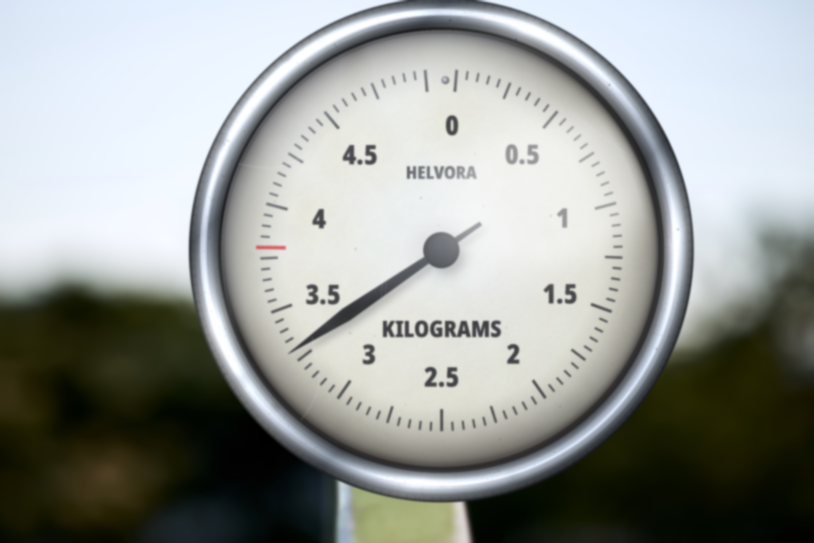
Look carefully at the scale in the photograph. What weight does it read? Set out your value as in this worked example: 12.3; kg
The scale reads 3.3; kg
